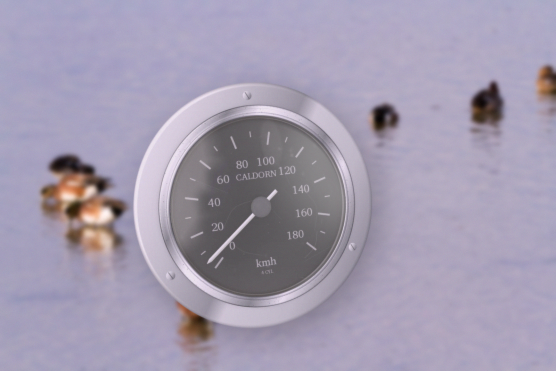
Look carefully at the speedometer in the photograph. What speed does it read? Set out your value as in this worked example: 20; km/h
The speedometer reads 5; km/h
